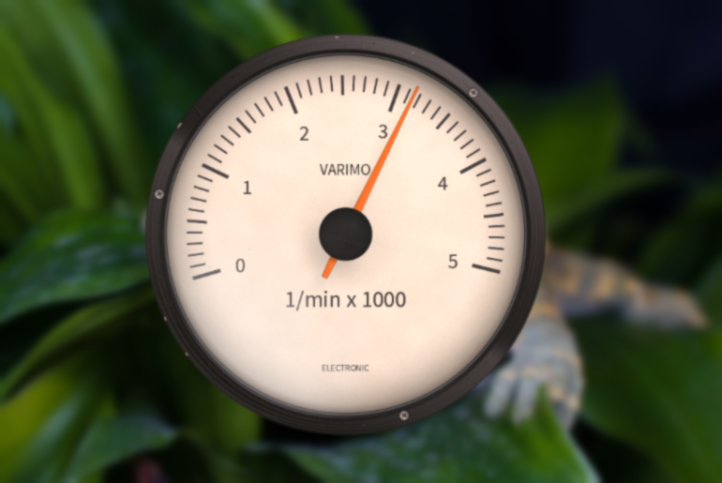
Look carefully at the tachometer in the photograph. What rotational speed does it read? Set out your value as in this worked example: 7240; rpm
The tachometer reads 3150; rpm
